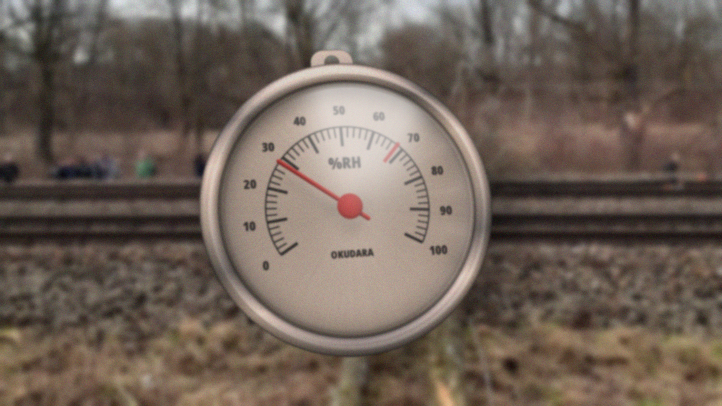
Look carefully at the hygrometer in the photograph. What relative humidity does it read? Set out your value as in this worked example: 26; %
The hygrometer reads 28; %
